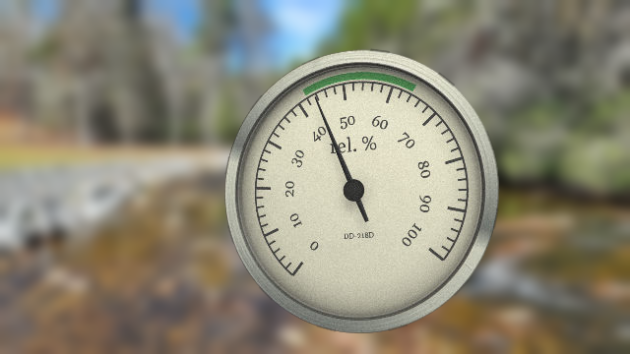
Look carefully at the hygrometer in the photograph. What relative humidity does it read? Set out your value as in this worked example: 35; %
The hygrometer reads 44; %
